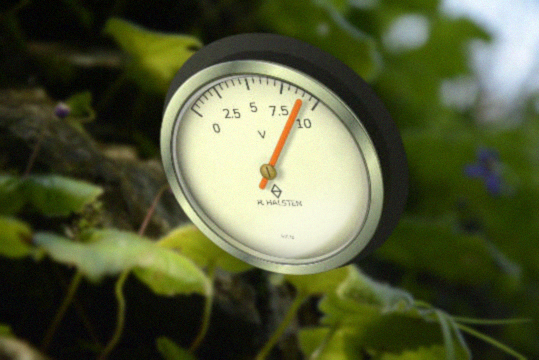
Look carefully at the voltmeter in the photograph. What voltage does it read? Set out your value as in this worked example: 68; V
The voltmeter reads 9; V
